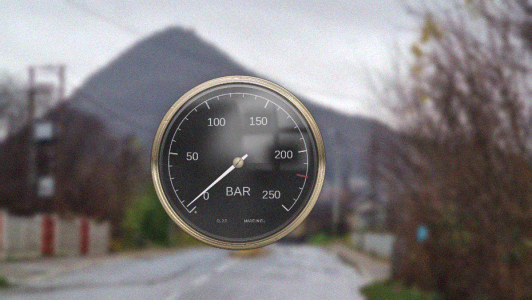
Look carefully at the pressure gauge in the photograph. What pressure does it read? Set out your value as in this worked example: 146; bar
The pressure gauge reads 5; bar
